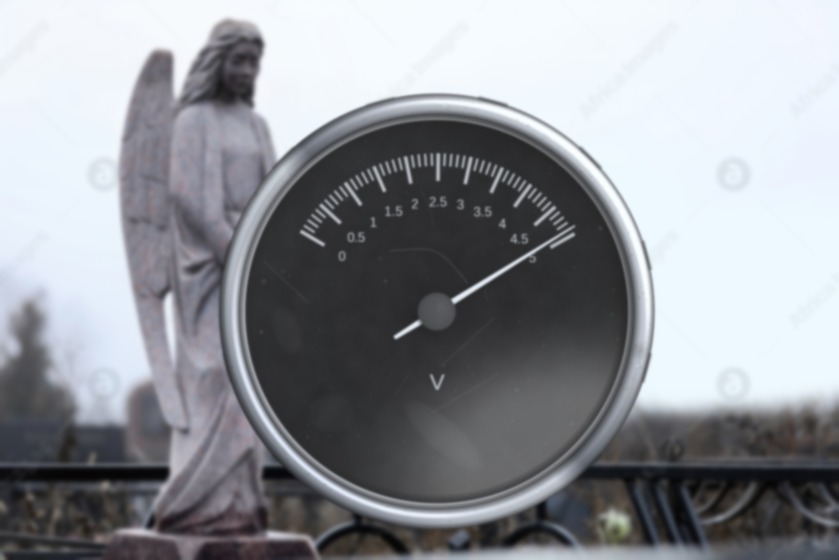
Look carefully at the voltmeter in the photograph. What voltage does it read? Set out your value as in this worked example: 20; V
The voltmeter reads 4.9; V
